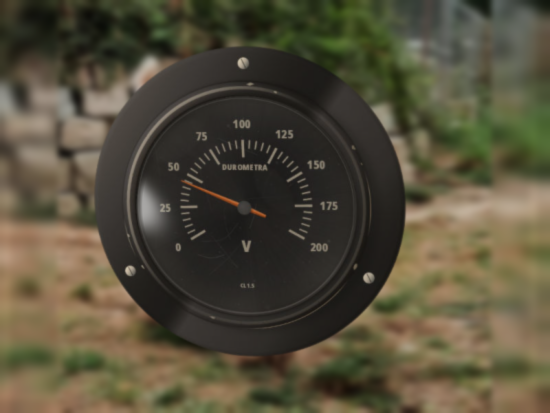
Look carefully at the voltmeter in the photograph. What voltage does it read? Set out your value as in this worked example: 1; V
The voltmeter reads 45; V
